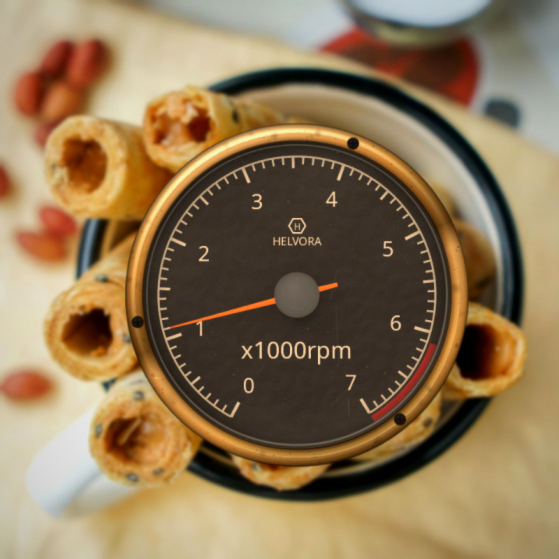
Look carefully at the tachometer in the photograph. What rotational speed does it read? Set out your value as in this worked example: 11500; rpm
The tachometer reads 1100; rpm
